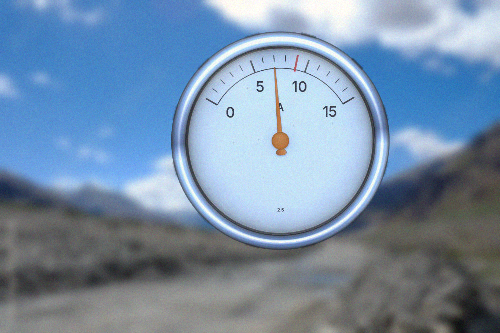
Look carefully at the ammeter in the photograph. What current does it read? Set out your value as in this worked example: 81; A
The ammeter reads 7; A
